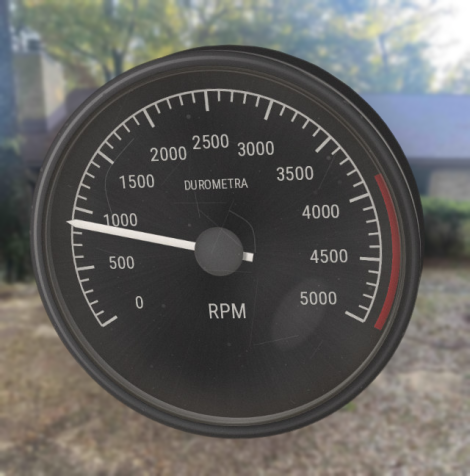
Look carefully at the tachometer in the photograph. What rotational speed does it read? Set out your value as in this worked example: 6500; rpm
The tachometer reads 900; rpm
